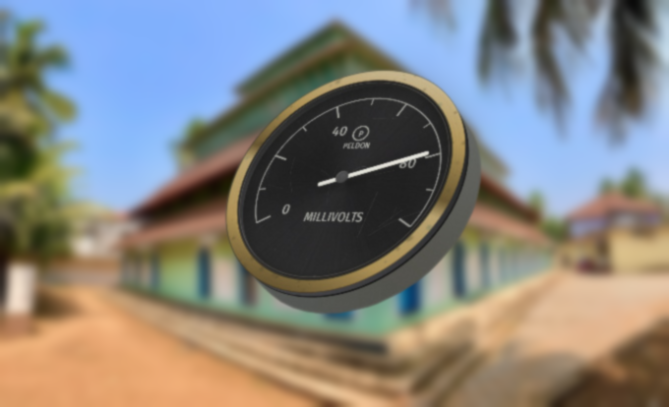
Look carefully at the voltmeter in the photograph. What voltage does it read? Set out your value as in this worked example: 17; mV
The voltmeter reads 80; mV
